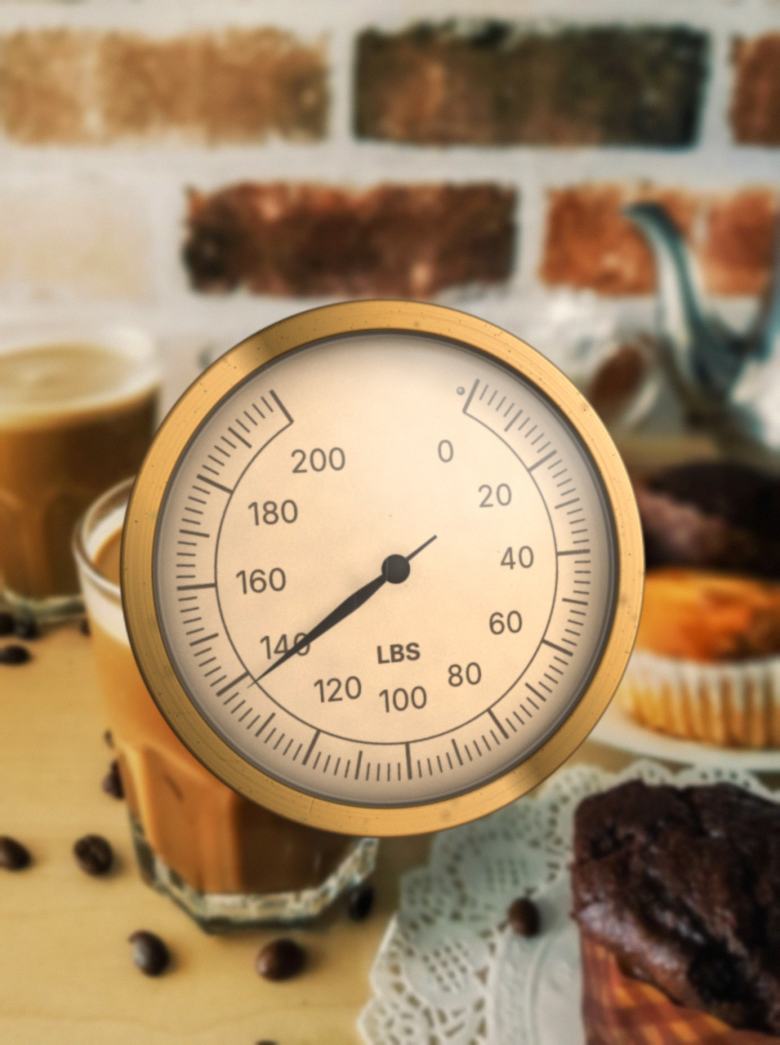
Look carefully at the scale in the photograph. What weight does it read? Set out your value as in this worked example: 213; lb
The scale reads 138; lb
